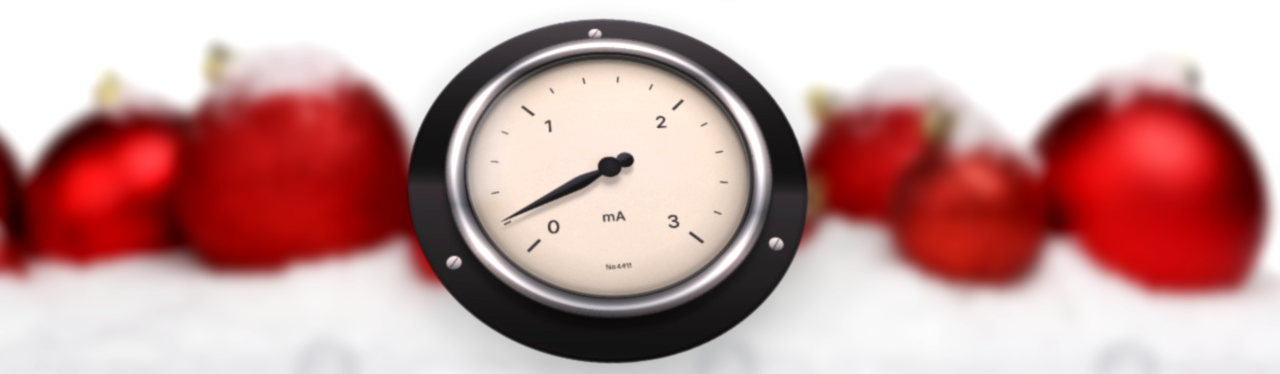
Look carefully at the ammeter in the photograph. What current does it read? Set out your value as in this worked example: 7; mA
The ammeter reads 0.2; mA
